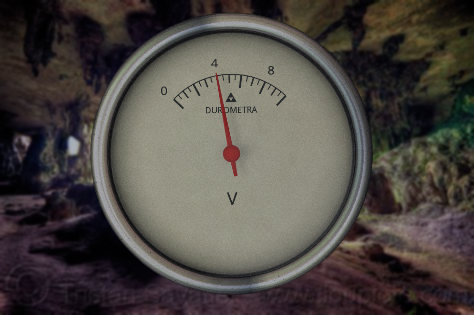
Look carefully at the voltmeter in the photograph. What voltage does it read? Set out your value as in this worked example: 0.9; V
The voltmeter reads 4; V
